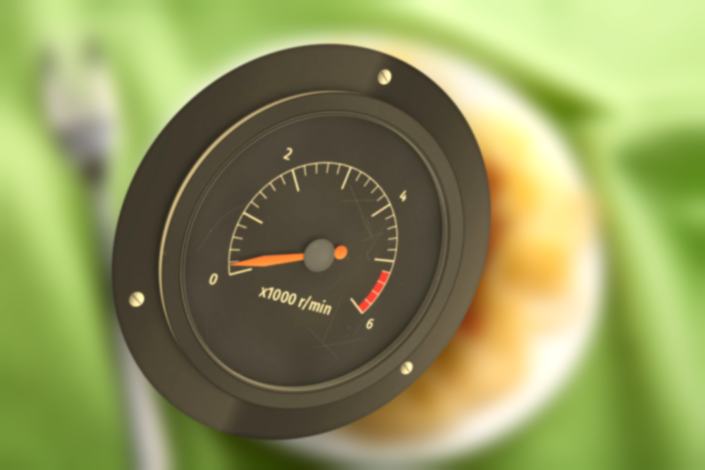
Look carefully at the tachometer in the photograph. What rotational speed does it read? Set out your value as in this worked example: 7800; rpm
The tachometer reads 200; rpm
